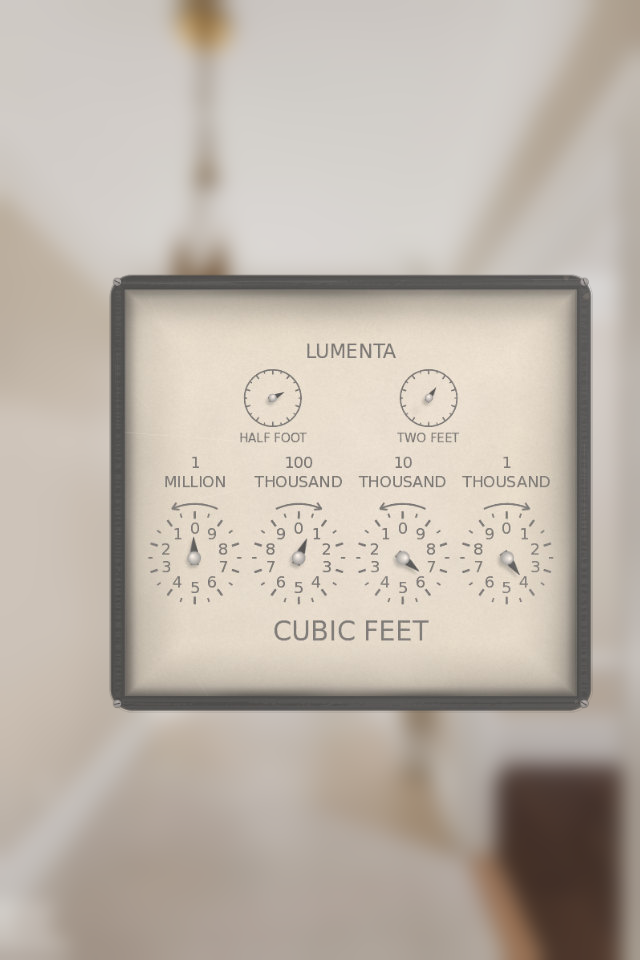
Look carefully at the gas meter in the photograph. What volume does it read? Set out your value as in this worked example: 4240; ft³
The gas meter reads 6400; ft³
